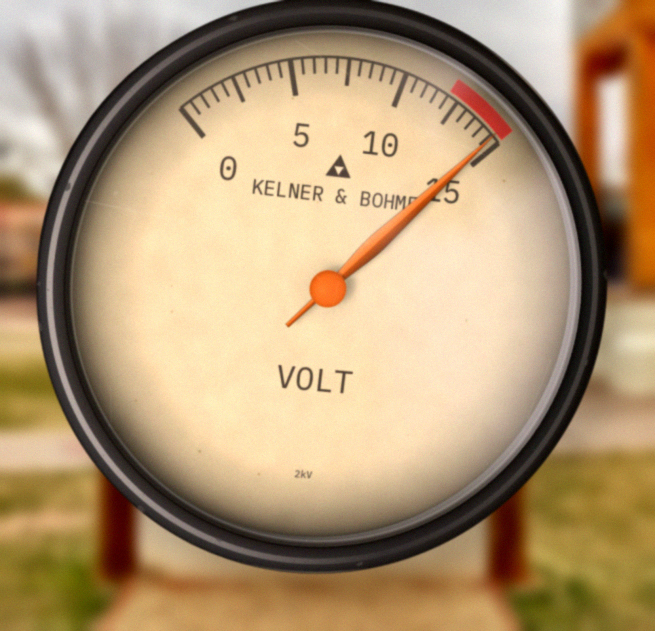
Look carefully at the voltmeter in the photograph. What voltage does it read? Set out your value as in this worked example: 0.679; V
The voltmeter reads 14.5; V
